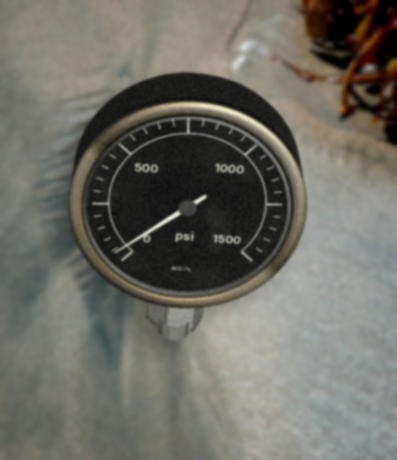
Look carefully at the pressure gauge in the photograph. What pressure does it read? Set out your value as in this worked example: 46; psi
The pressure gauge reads 50; psi
